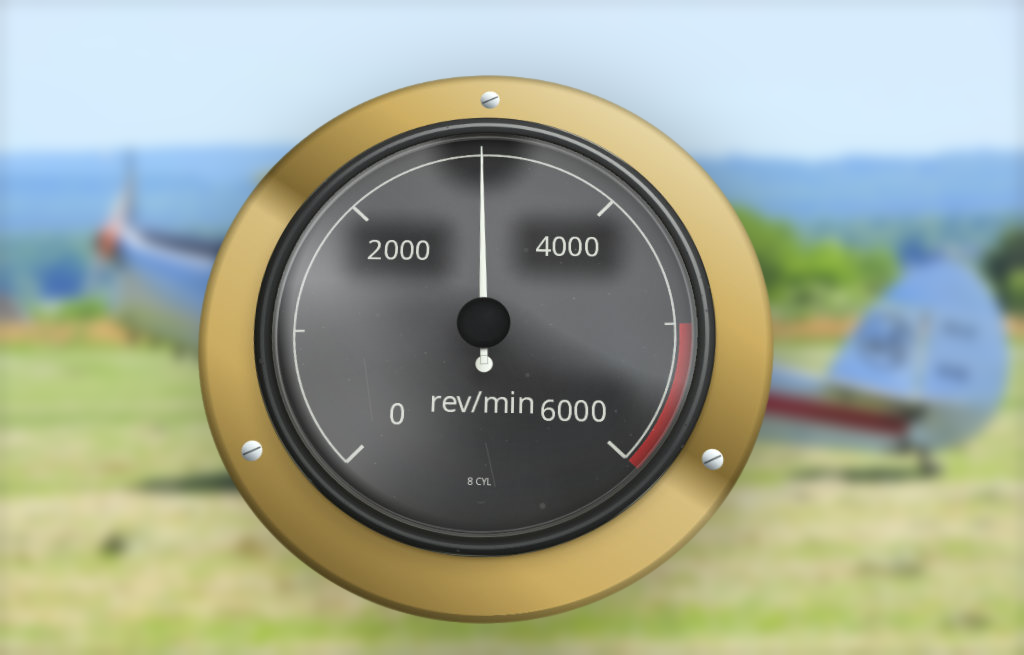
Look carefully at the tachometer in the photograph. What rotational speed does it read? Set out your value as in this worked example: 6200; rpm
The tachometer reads 3000; rpm
